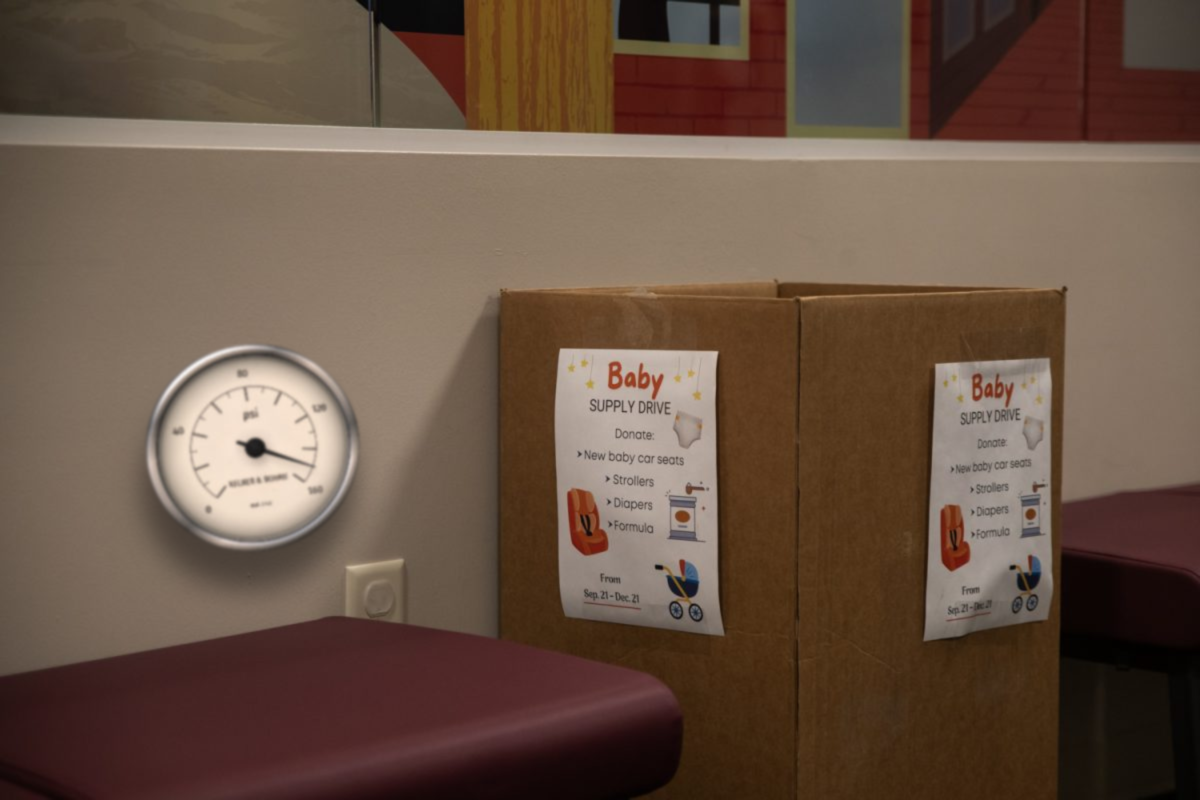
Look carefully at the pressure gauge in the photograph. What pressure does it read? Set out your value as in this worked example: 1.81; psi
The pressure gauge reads 150; psi
